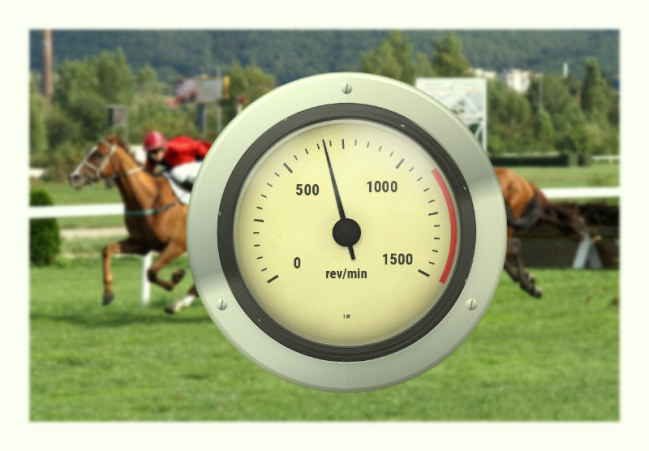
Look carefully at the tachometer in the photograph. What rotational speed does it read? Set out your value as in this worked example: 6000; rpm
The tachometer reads 675; rpm
